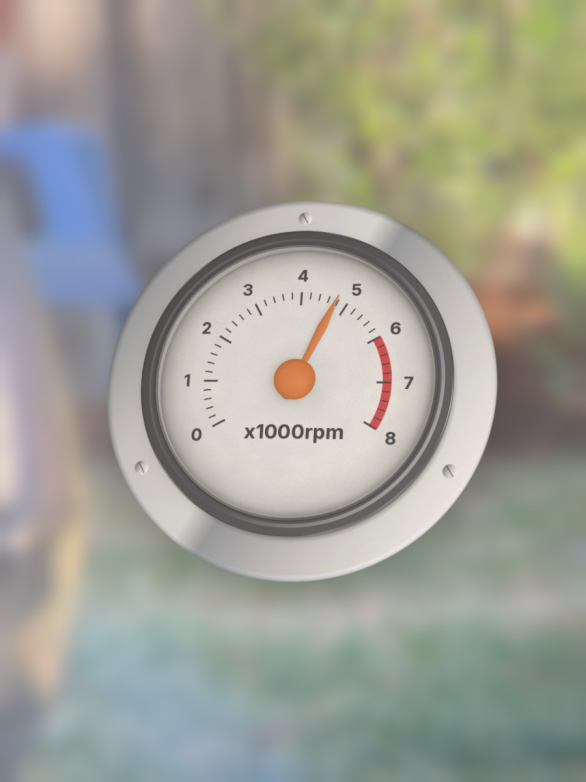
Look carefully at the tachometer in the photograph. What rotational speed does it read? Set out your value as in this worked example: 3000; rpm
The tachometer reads 4800; rpm
